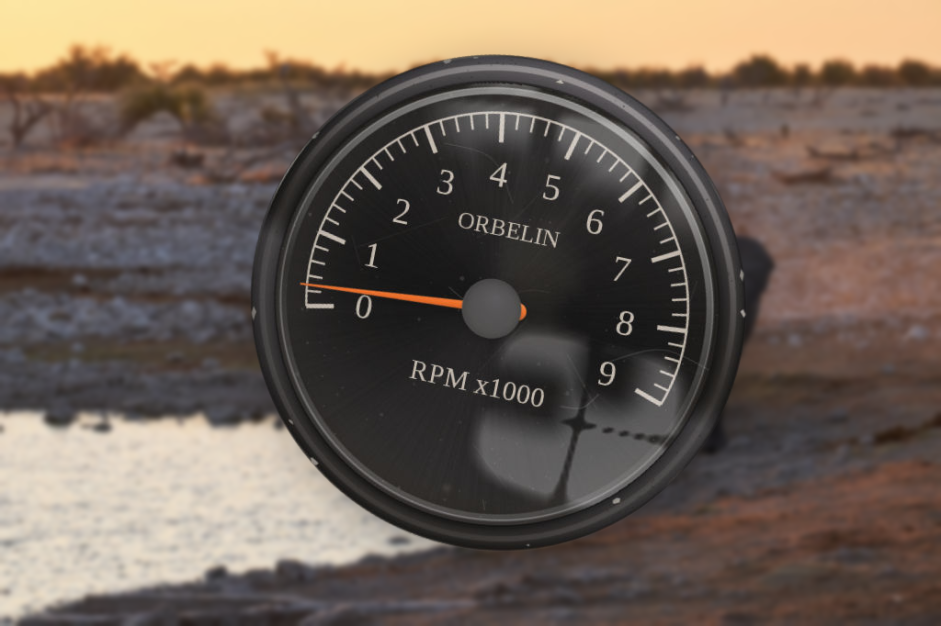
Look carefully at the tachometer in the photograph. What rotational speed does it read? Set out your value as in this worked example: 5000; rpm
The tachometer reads 300; rpm
